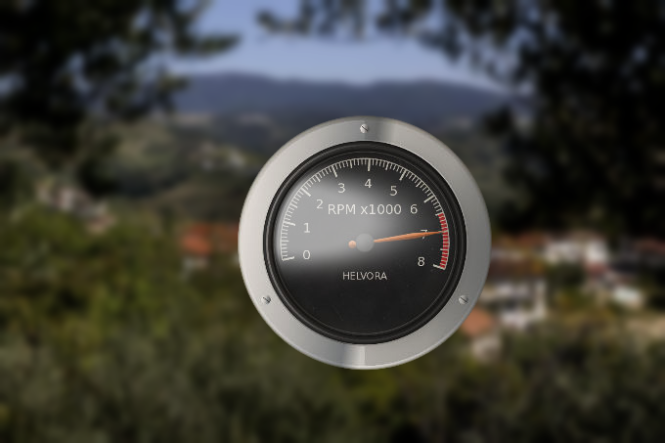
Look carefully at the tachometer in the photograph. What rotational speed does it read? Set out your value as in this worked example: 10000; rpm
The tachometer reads 7000; rpm
